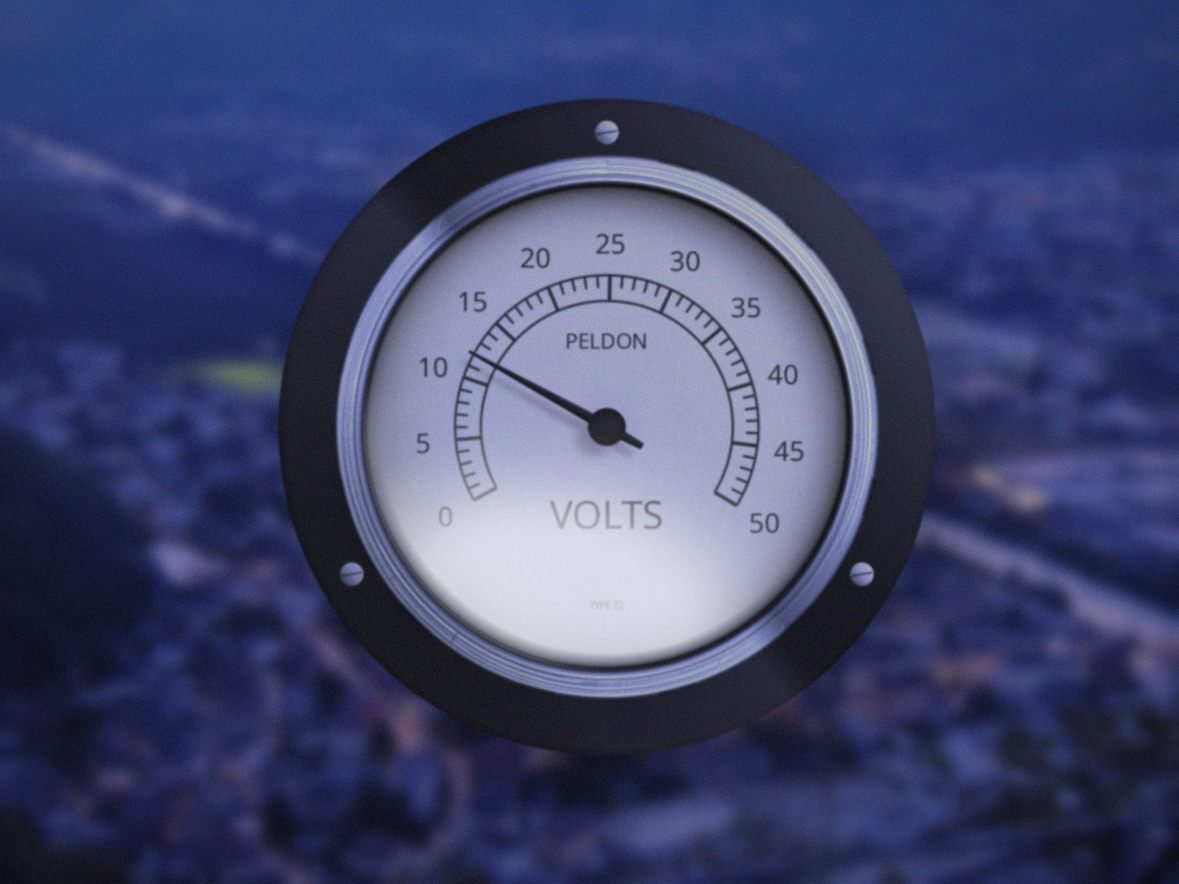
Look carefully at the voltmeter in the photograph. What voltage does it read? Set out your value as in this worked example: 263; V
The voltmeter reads 12; V
